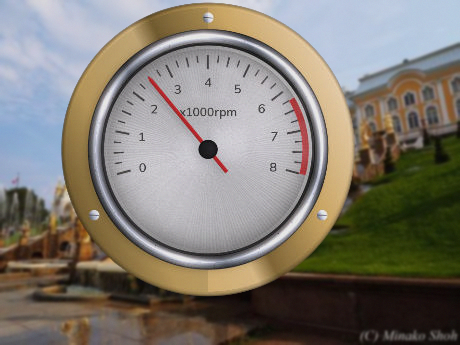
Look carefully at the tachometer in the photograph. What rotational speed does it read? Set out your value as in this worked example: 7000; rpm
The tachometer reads 2500; rpm
